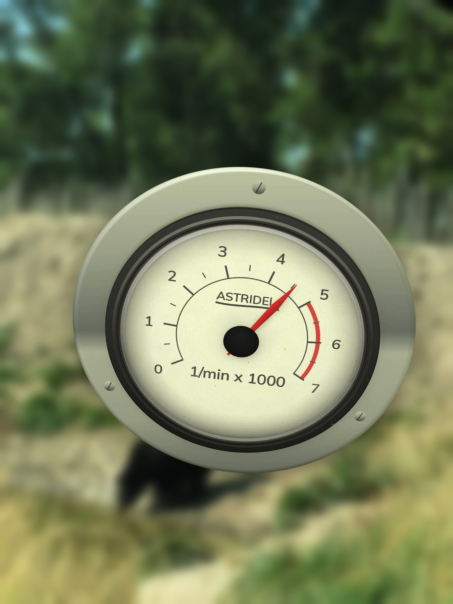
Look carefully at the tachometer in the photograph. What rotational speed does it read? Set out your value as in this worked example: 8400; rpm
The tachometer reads 4500; rpm
